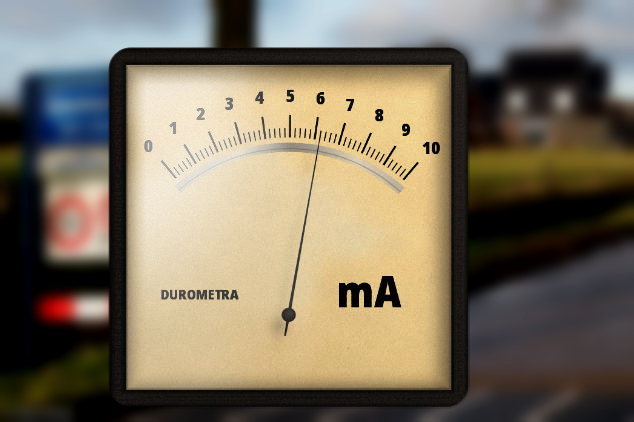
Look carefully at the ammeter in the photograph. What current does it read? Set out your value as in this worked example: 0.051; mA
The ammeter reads 6.2; mA
